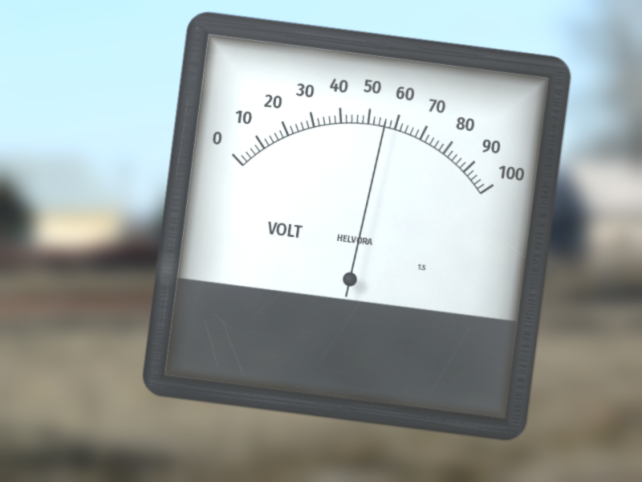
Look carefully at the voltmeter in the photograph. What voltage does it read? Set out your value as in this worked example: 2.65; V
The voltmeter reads 56; V
